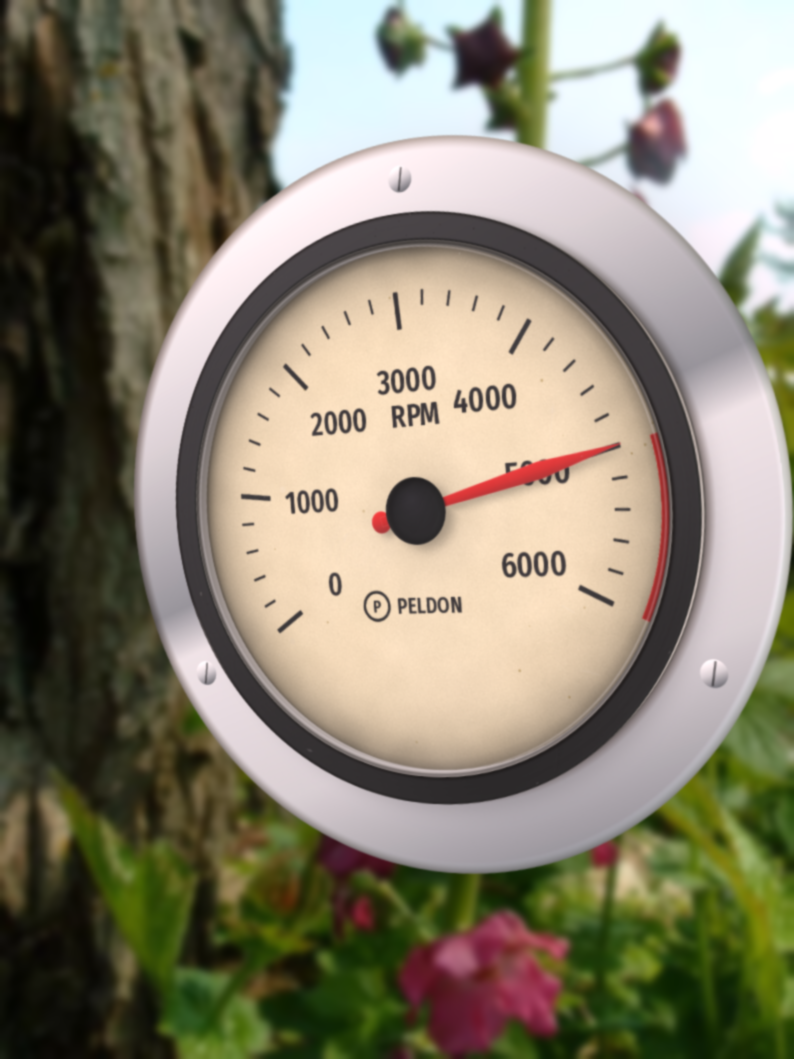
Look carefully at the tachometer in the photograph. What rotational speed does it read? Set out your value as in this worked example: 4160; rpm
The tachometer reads 5000; rpm
